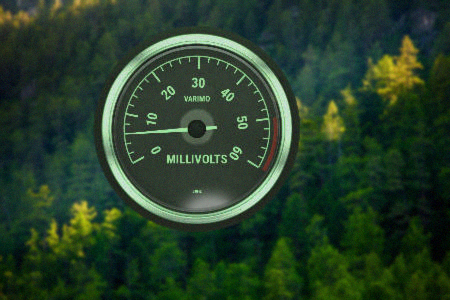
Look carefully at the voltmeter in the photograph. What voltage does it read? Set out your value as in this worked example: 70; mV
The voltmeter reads 6; mV
